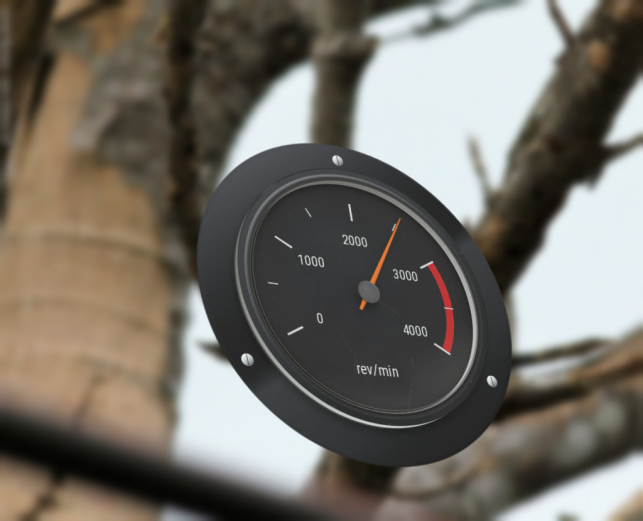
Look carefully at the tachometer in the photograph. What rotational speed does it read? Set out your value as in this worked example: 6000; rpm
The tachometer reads 2500; rpm
